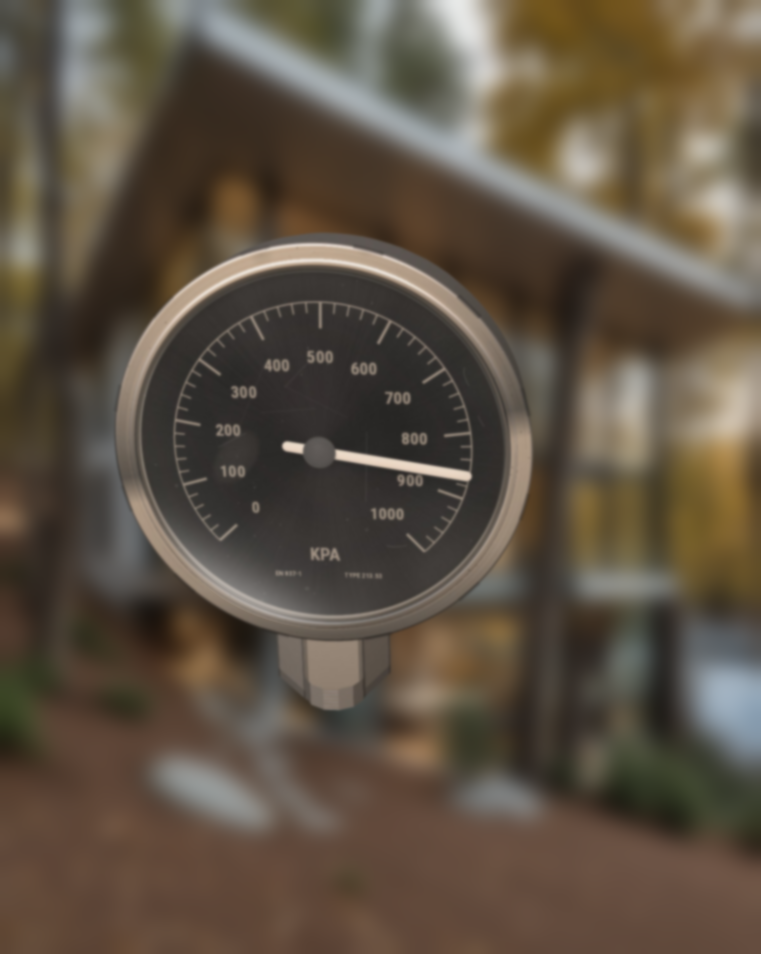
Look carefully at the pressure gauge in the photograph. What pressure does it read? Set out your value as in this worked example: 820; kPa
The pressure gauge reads 860; kPa
